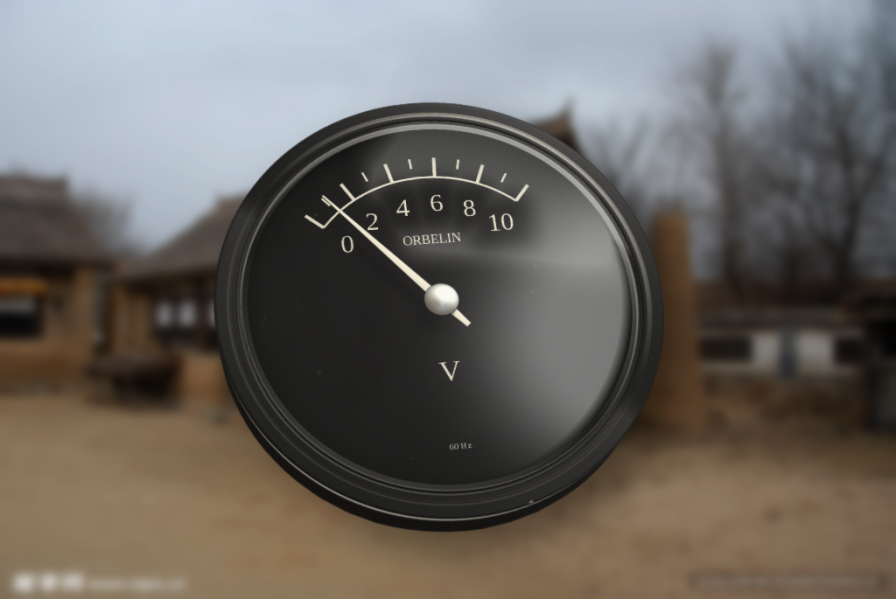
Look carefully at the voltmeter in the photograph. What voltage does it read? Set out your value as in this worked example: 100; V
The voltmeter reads 1; V
